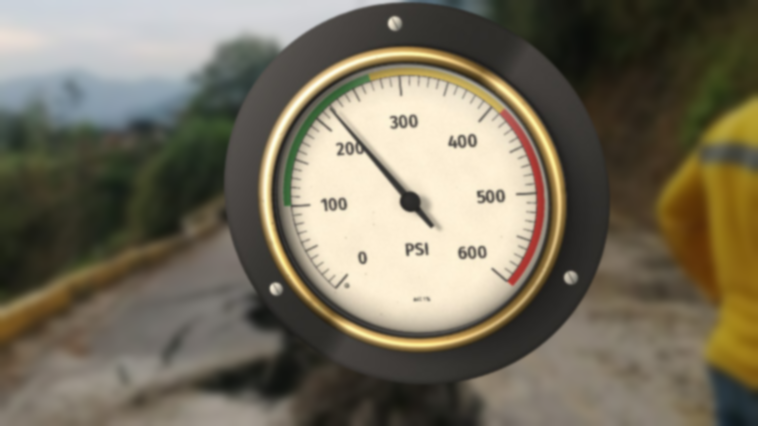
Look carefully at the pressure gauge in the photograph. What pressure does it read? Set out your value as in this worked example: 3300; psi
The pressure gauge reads 220; psi
